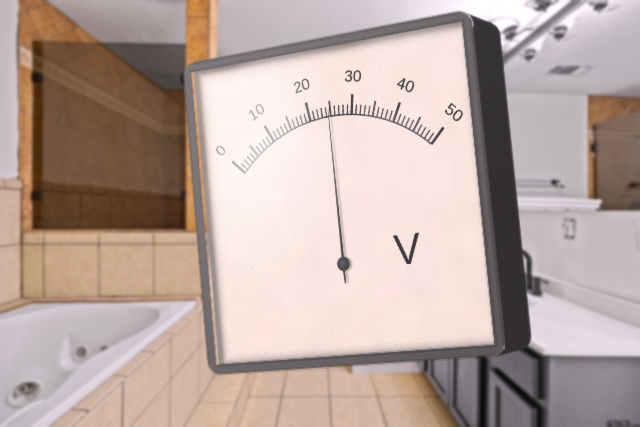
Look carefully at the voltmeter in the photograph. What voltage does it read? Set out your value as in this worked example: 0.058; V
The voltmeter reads 25; V
